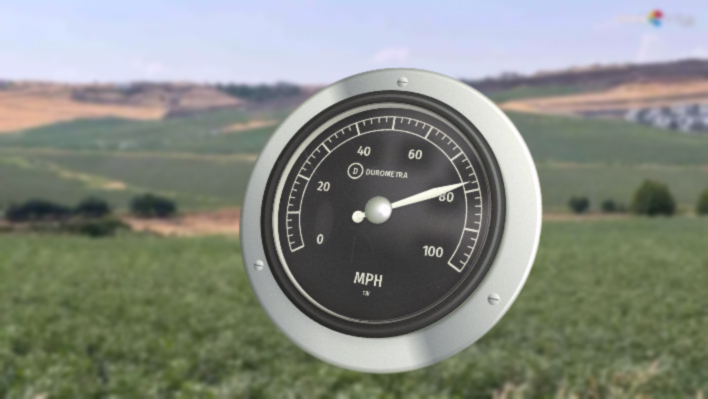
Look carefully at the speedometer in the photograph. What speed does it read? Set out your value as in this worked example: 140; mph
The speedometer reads 78; mph
